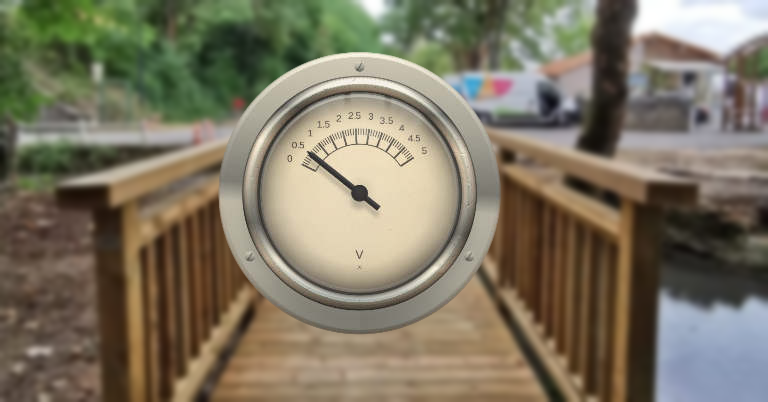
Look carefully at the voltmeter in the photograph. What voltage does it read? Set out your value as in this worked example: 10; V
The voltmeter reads 0.5; V
